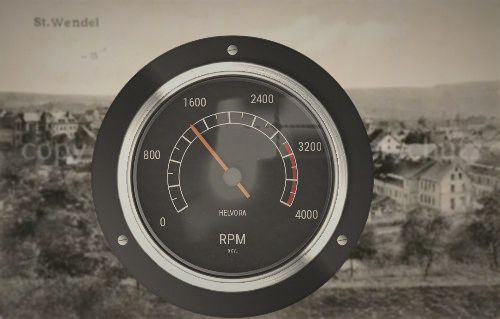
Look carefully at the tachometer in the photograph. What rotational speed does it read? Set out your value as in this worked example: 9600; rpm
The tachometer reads 1400; rpm
